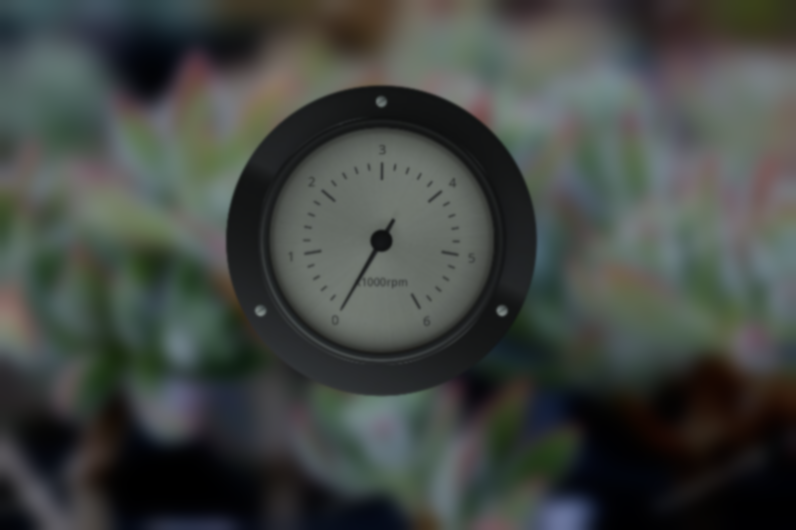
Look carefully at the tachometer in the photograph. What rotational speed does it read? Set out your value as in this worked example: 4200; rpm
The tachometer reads 0; rpm
